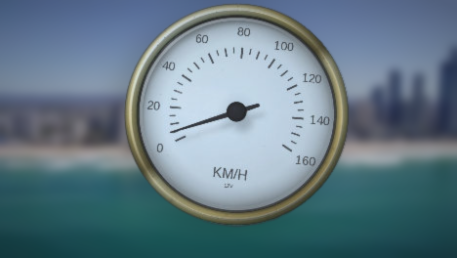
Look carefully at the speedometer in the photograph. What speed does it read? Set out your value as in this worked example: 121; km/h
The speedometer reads 5; km/h
